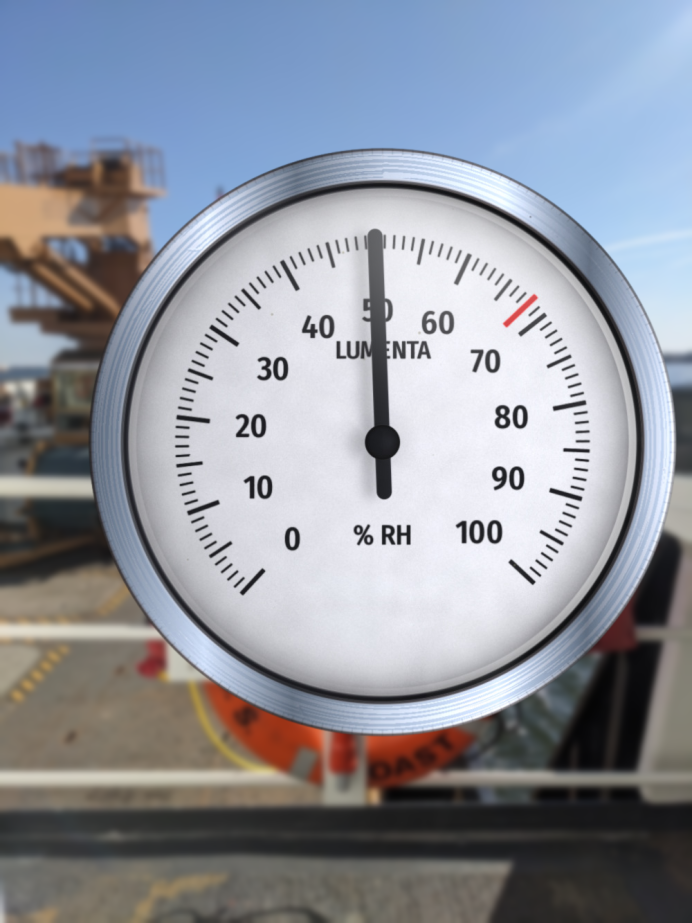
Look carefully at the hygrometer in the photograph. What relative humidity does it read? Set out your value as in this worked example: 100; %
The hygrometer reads 50; %
